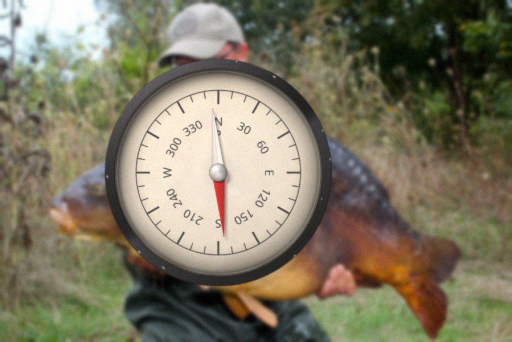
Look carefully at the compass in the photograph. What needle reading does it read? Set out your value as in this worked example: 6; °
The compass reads 175; °
